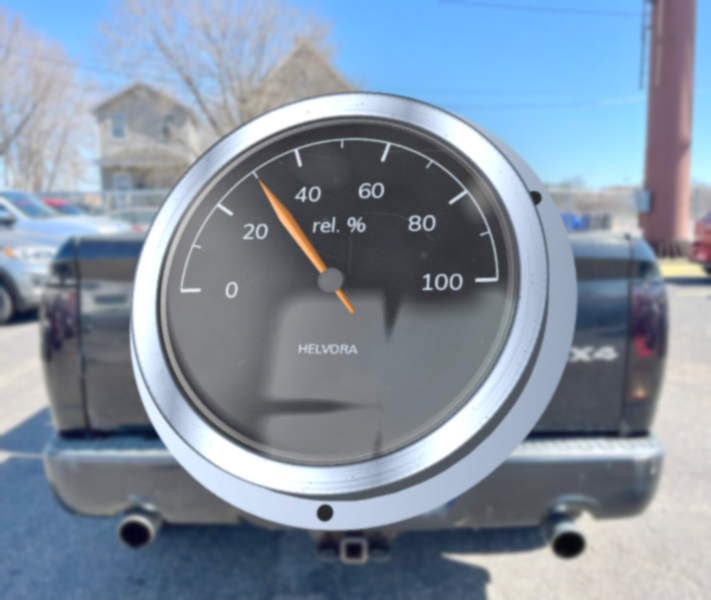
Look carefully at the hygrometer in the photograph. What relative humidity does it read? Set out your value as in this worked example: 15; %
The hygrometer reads 30; %
